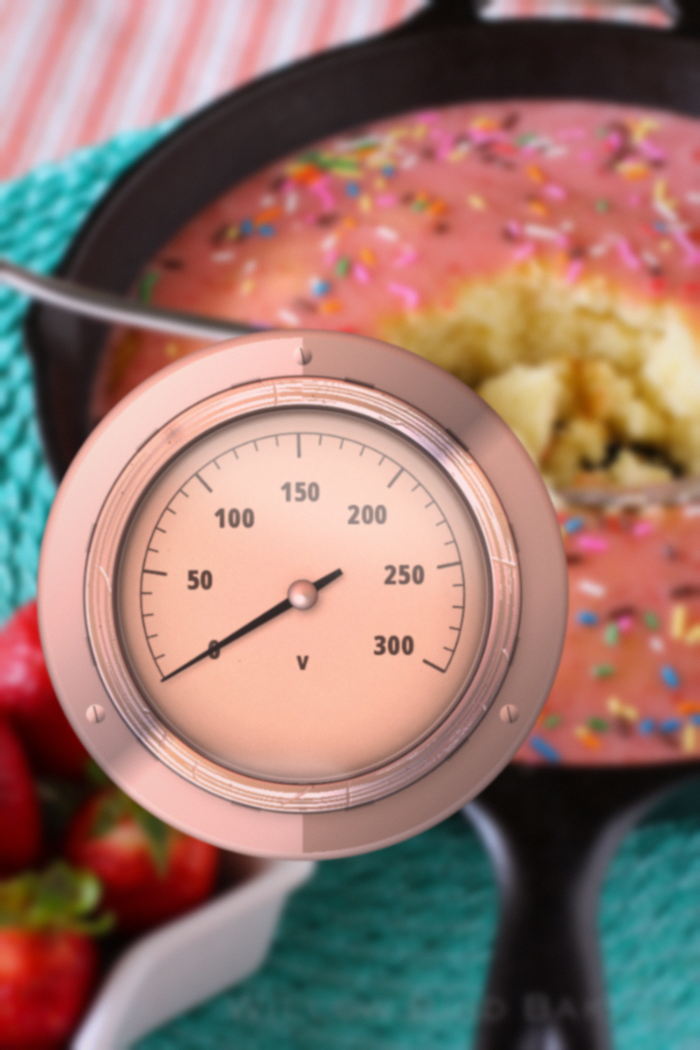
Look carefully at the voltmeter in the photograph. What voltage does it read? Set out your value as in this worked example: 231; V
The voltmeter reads 0; V
